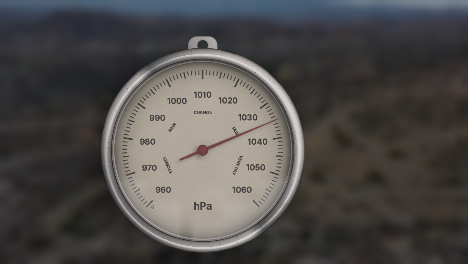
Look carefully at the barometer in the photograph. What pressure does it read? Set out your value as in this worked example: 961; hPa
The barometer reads 1035; hPa
